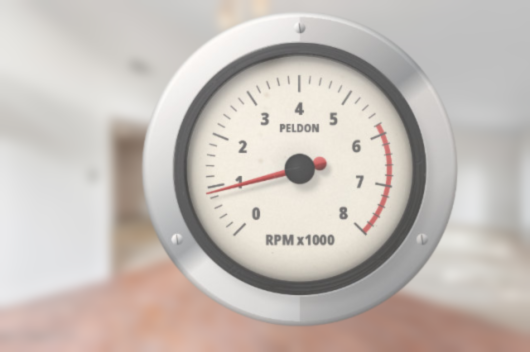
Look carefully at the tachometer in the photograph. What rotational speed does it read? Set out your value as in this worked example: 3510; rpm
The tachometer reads 900; rpm
